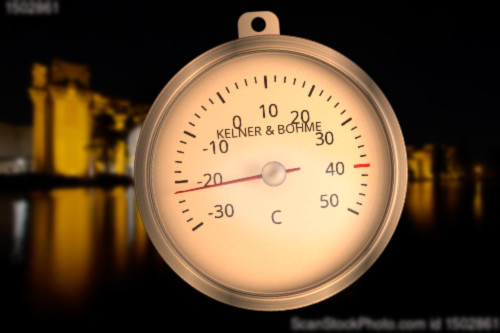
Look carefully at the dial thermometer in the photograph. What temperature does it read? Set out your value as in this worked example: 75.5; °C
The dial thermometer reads -22; °C
